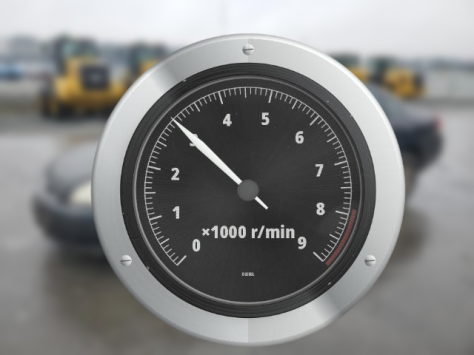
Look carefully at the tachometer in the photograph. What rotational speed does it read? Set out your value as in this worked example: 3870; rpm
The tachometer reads 3000; rpm
